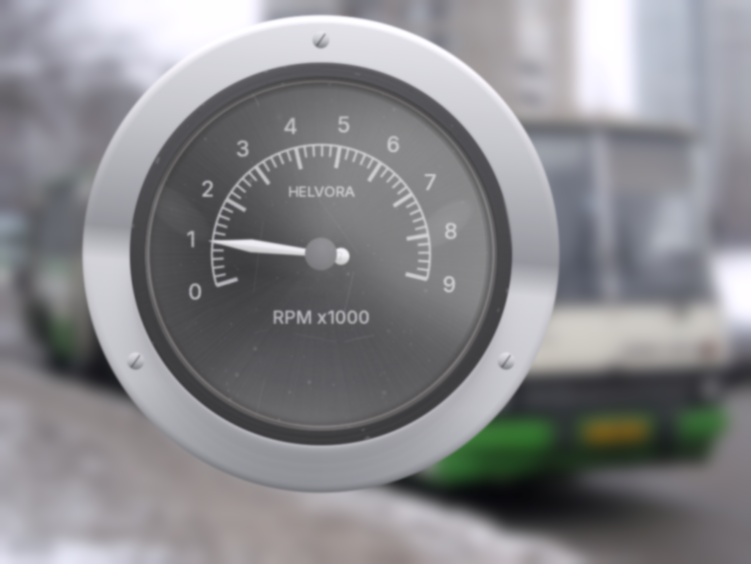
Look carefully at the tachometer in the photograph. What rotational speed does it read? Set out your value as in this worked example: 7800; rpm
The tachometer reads 1000; rpm
